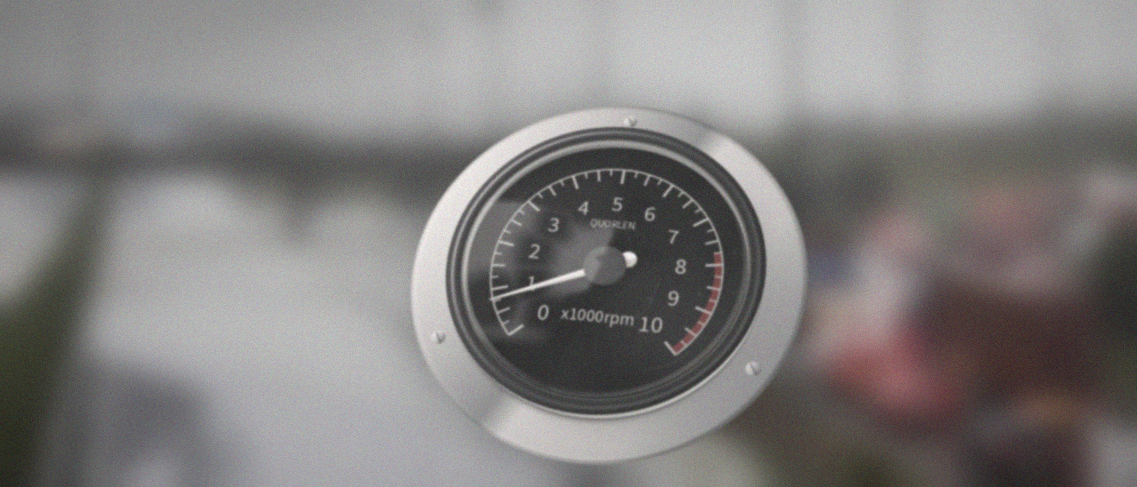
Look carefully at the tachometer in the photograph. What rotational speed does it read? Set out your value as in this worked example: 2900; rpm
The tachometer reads 750; rpm
